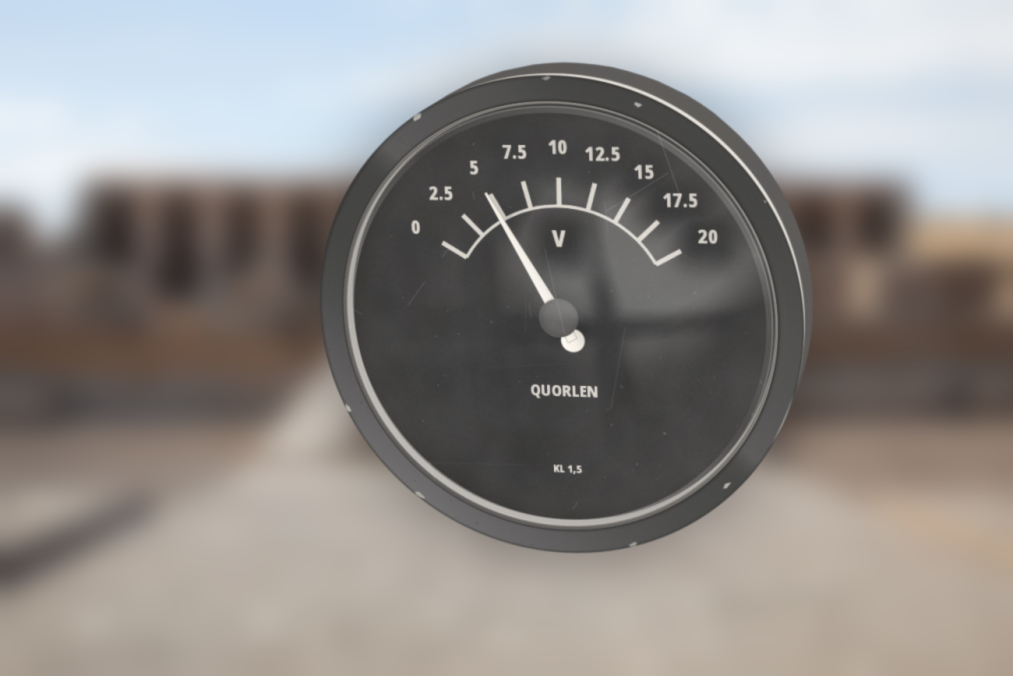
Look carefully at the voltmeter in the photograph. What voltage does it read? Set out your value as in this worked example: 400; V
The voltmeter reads 5; V
